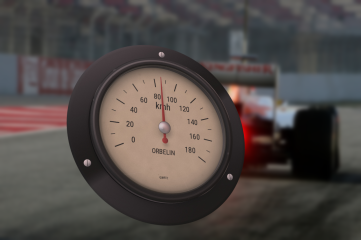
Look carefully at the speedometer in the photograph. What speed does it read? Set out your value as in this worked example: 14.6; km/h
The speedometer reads 85; km/h
